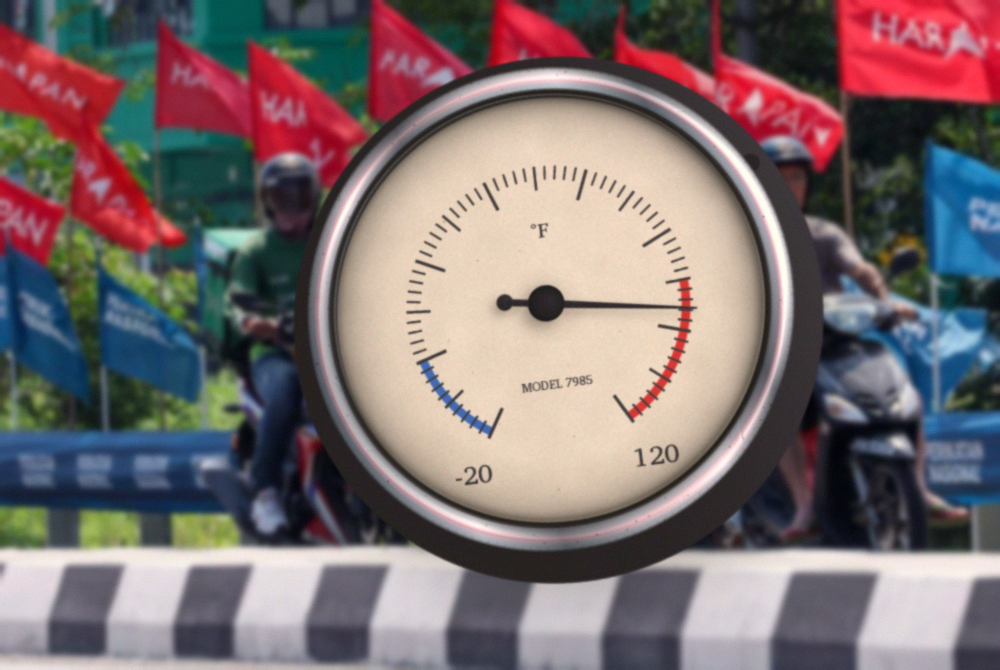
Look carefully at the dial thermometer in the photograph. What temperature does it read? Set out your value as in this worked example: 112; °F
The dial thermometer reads 96; °F
